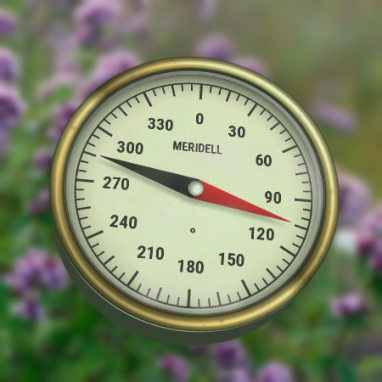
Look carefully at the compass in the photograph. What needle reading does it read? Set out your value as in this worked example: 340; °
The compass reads 105; °
